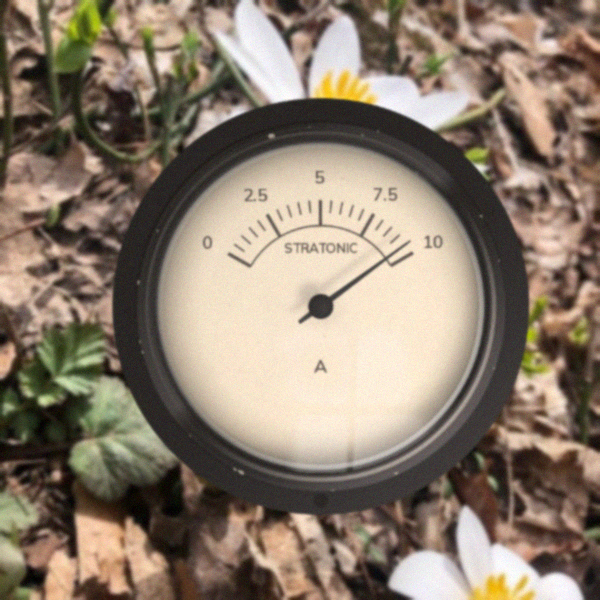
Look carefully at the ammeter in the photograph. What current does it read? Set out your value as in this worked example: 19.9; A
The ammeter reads 9.5; A
